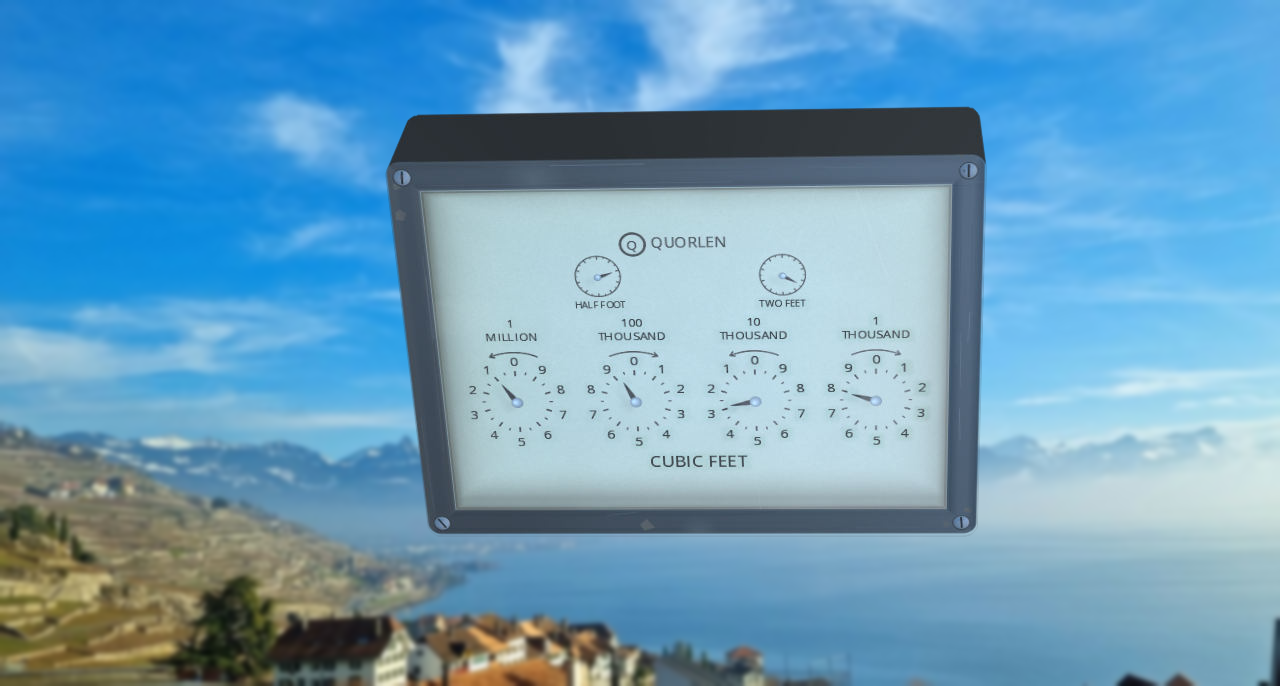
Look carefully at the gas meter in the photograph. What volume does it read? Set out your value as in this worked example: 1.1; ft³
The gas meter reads 92800; ft³
